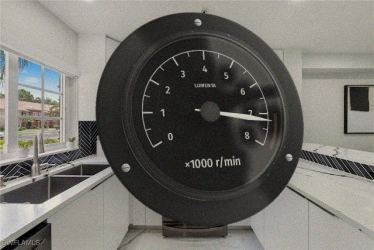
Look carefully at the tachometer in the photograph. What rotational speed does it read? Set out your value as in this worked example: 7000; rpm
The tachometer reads 7250; rpm
